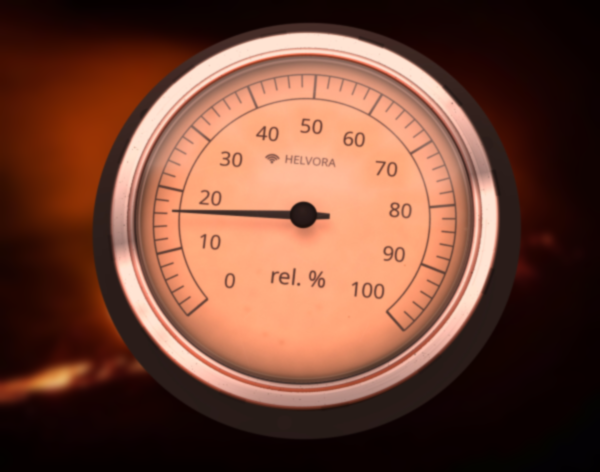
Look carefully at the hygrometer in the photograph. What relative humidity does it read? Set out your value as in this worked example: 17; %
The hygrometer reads 16; %
